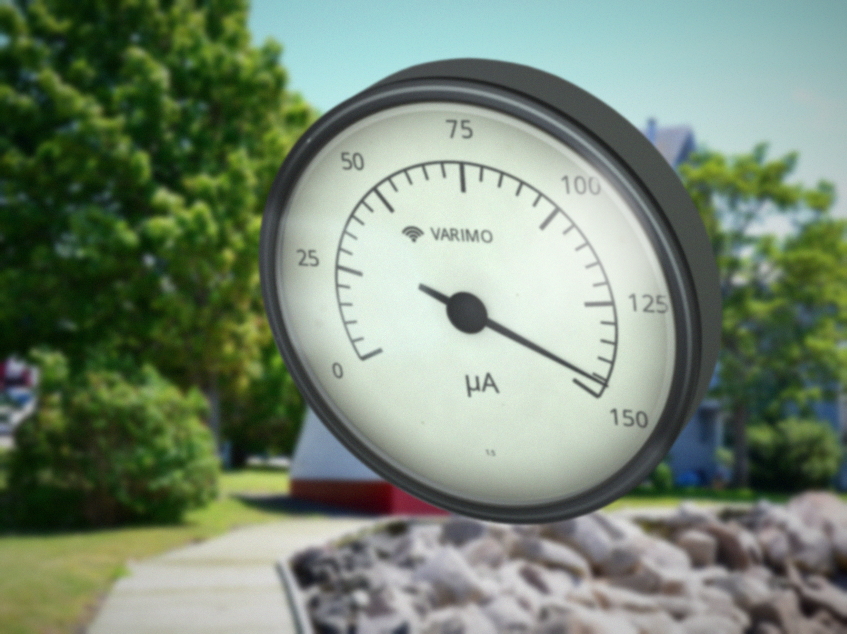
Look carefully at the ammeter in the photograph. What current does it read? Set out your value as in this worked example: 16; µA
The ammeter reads 145; µA
